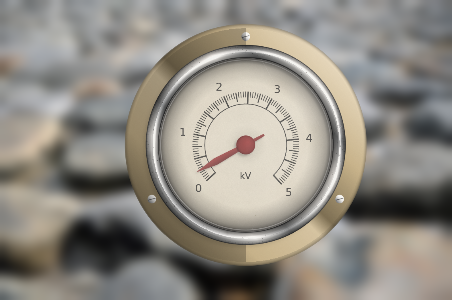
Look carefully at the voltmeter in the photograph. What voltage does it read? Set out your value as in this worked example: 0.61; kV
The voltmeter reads 0.25; kV
